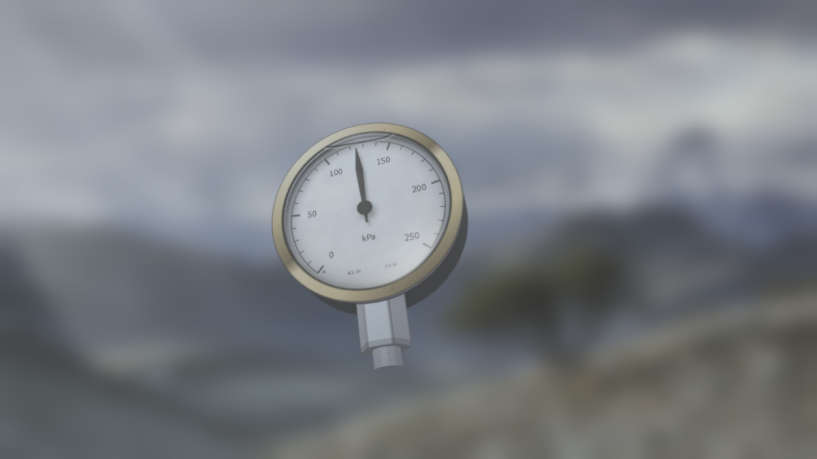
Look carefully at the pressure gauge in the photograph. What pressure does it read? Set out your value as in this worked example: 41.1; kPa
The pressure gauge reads 125; kPa
